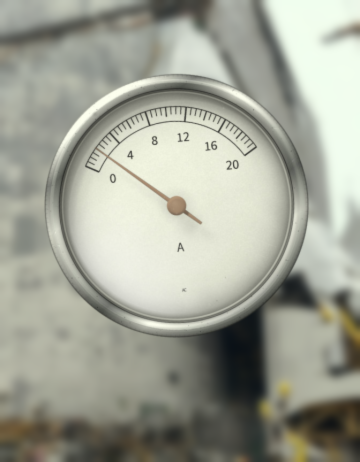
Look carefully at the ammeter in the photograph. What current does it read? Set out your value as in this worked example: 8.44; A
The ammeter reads 2; A
